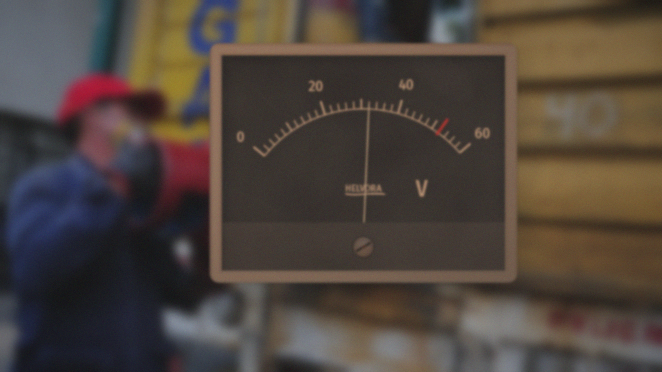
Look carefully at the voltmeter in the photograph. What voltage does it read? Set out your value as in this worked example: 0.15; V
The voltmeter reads 32; V
